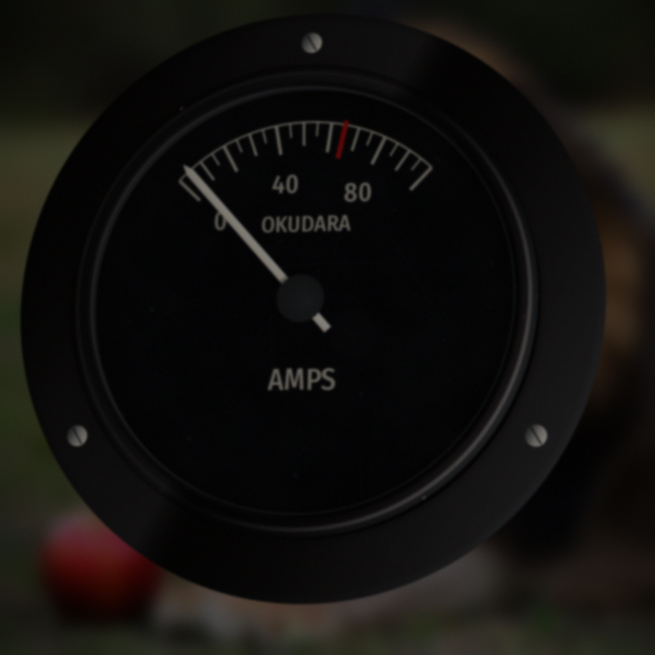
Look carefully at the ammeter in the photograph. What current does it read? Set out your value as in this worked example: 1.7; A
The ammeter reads 5; A
